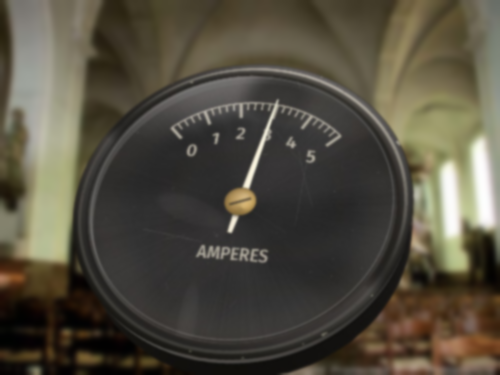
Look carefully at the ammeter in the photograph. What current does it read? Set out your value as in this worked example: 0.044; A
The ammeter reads 3; A
